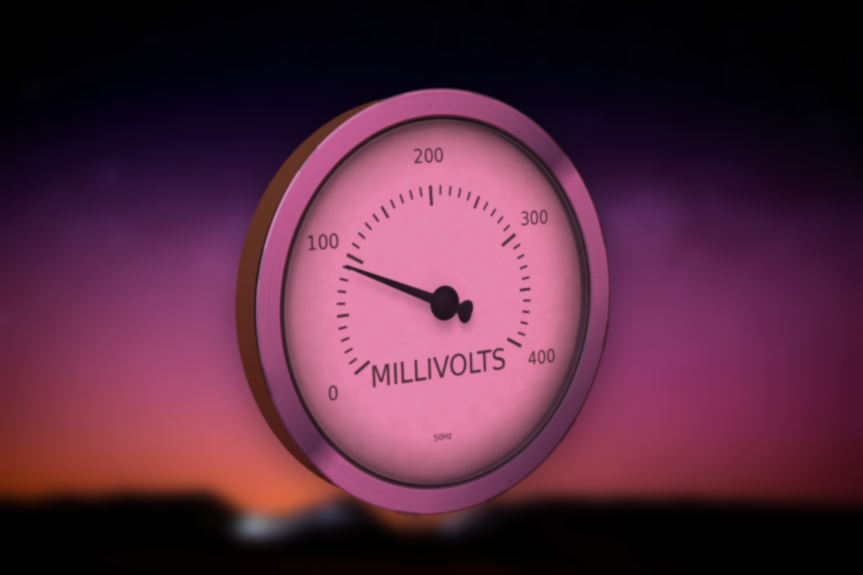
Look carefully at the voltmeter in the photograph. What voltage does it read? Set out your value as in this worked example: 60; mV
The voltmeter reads 90; mV
